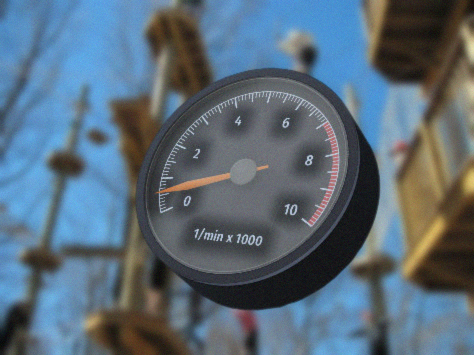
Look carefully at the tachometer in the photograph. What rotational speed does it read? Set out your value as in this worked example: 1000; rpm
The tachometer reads 500; rpm
